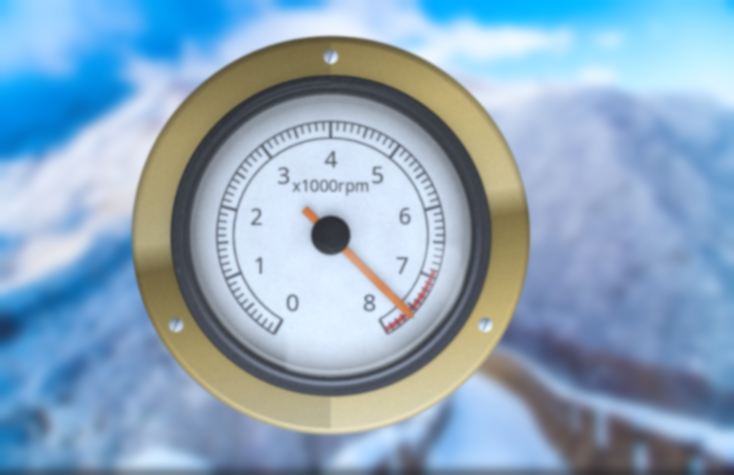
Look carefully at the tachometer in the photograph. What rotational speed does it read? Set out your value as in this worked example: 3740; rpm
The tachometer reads 7600; rpm
